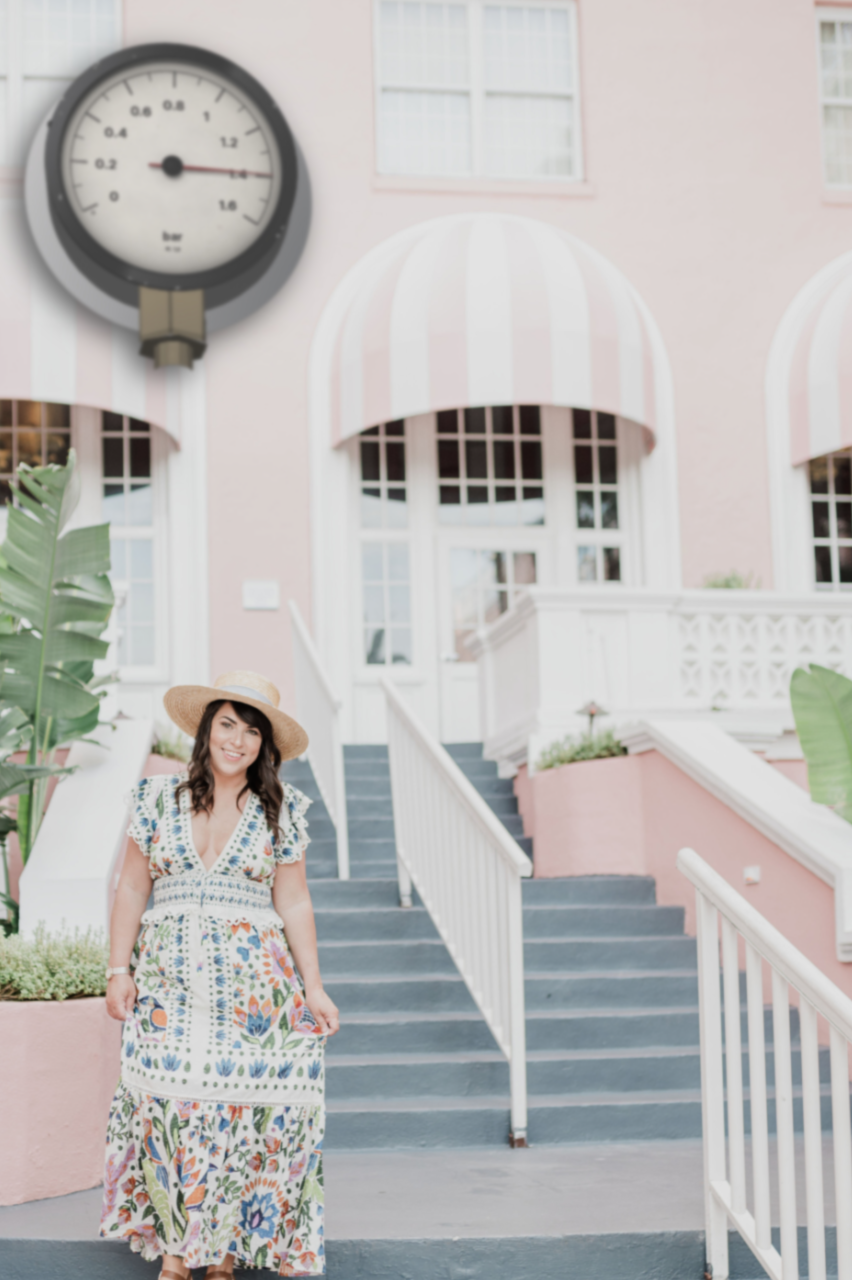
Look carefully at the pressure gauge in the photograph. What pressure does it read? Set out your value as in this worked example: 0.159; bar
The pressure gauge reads 1.4; bar
